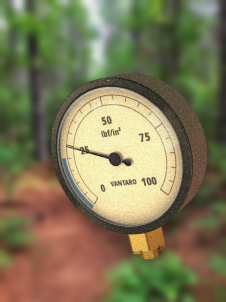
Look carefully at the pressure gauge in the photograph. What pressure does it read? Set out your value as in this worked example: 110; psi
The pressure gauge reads 25; psi
